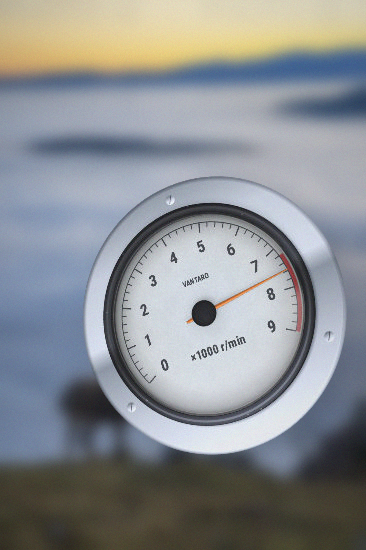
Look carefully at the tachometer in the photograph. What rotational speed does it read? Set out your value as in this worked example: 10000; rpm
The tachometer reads 7600; rpm
